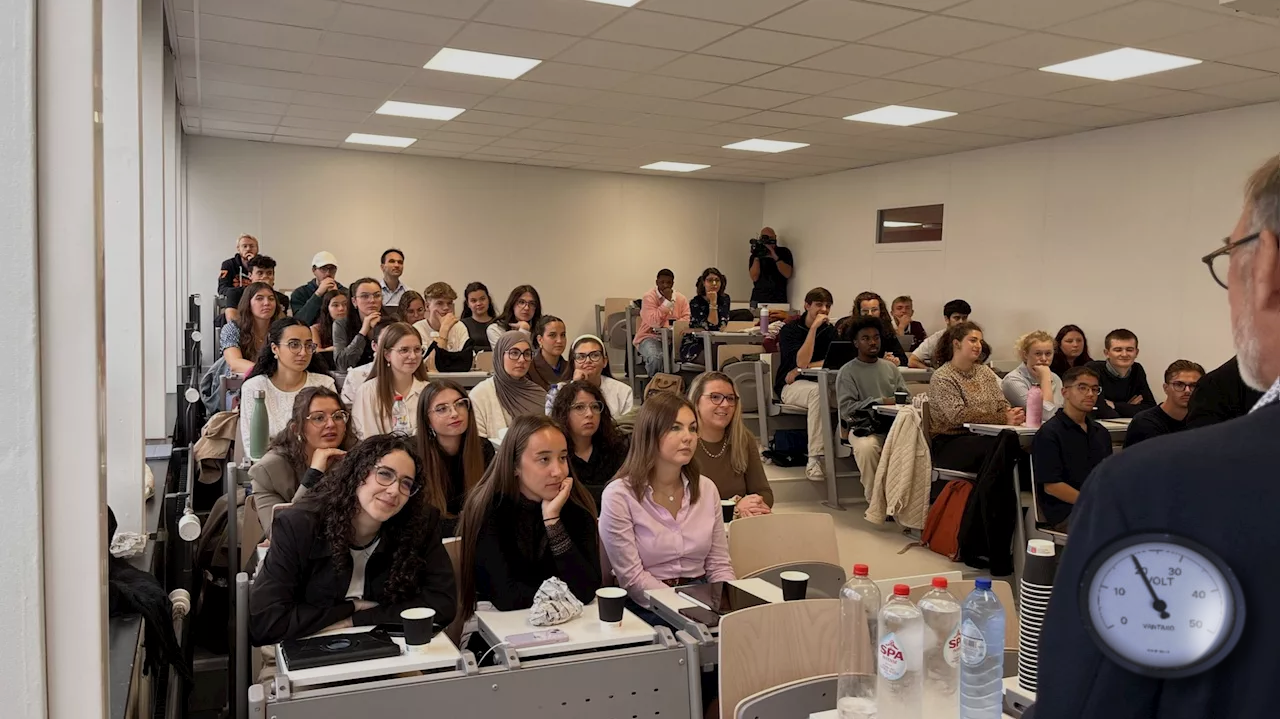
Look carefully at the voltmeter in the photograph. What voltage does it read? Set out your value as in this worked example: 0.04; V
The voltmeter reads 20; V
